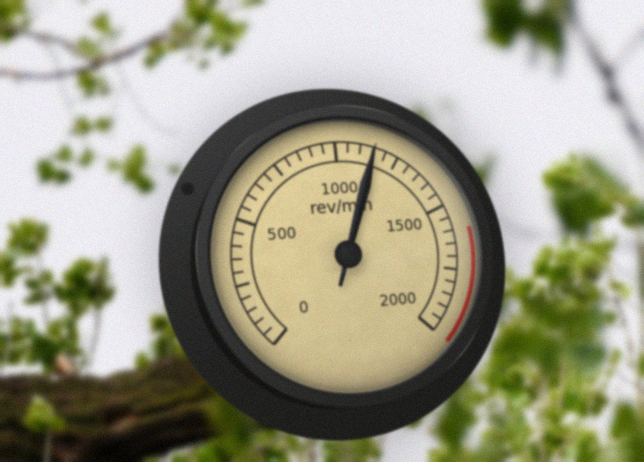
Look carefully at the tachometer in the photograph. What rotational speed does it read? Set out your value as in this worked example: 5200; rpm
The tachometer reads 1150; rpm
